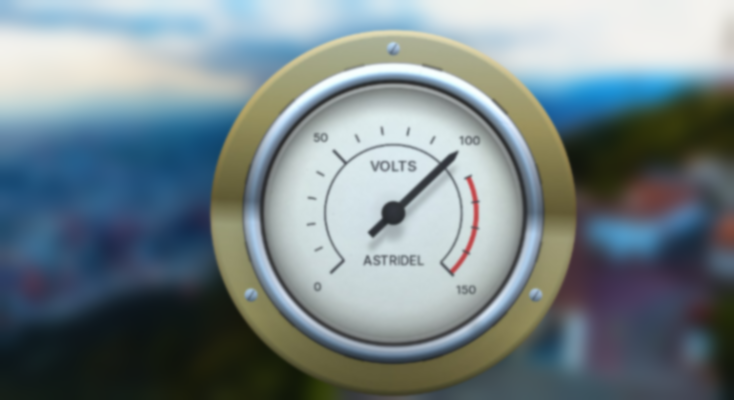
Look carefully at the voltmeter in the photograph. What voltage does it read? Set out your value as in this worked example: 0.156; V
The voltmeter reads 100; V
